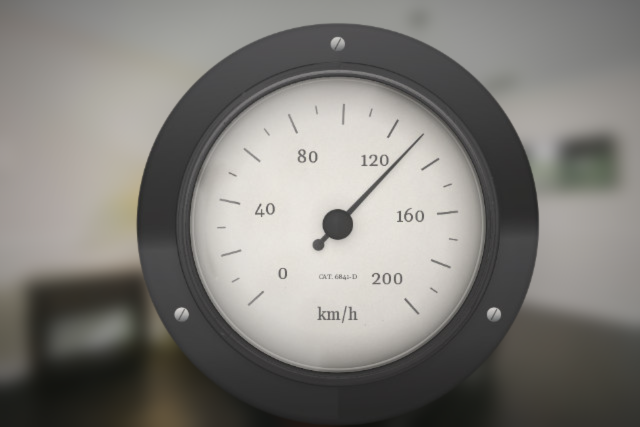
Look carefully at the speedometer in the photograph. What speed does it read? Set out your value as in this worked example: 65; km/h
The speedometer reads 130; km/h
